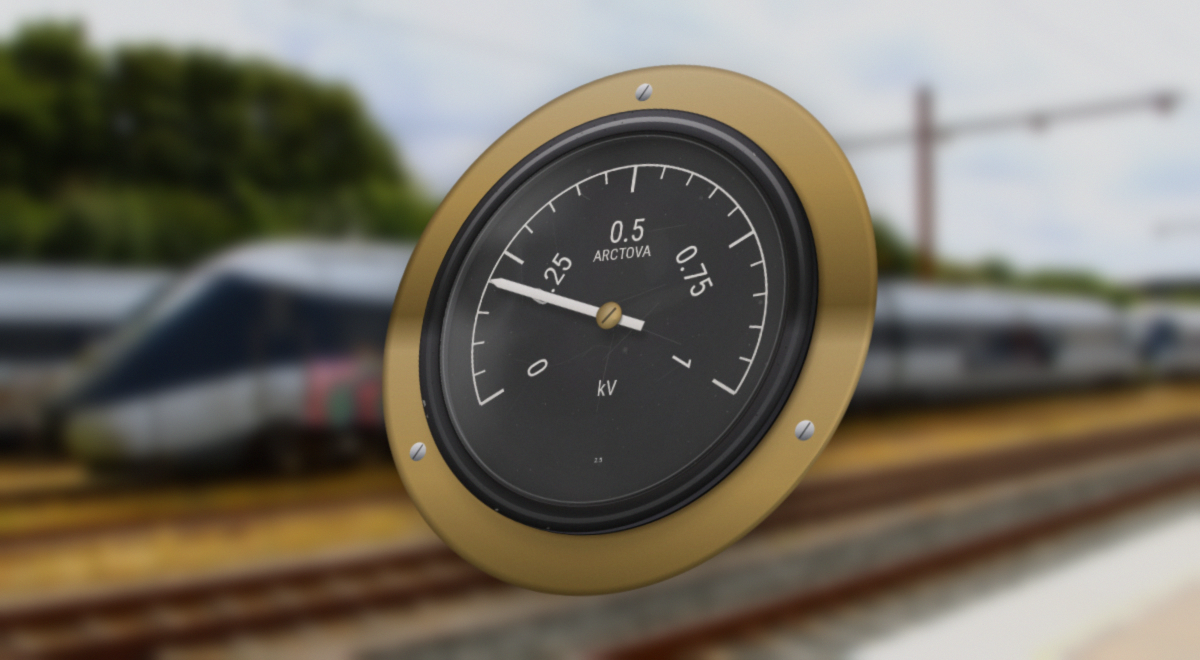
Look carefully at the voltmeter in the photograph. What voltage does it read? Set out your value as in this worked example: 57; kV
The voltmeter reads 0.2; kV
